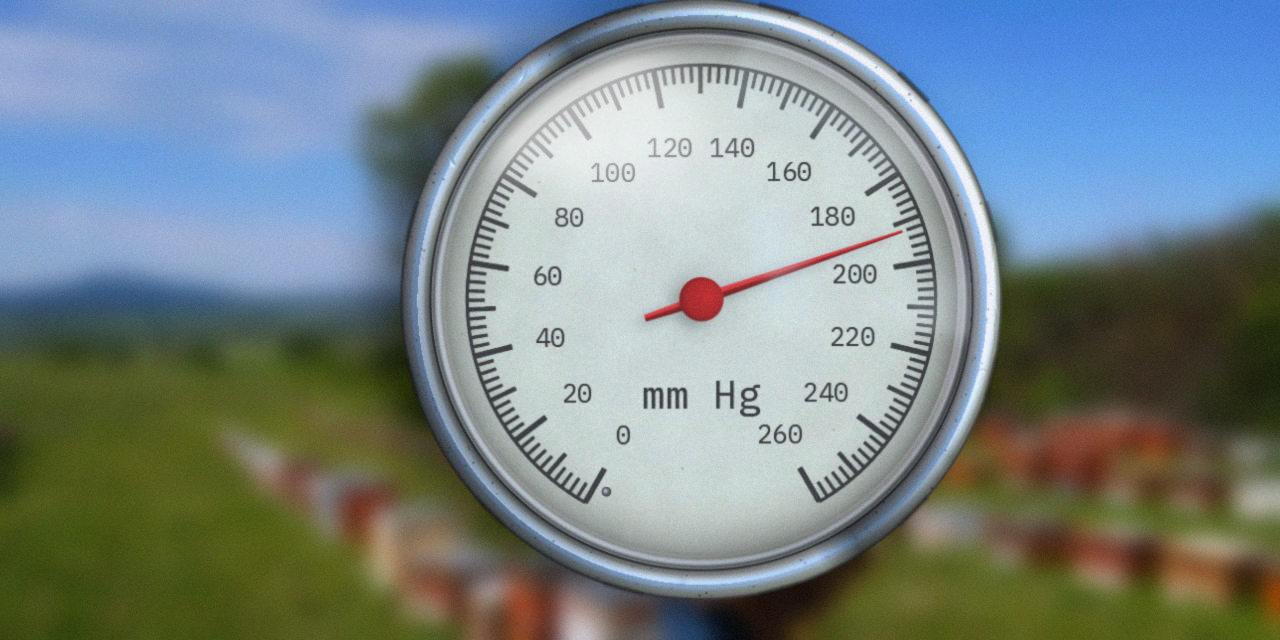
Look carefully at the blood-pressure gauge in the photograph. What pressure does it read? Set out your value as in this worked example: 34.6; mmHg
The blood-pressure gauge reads 192; mmHg
